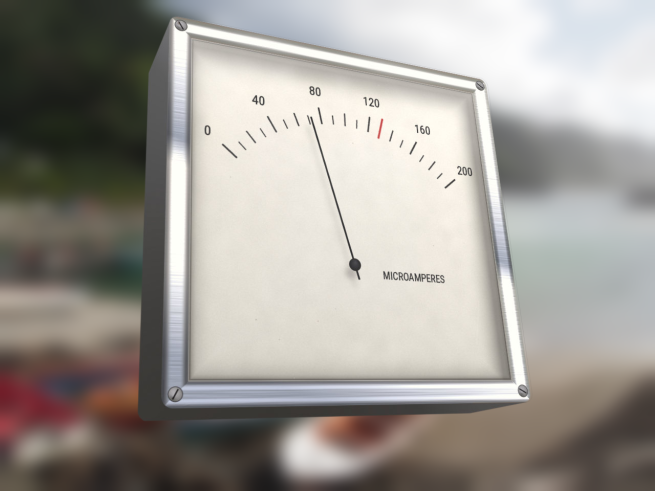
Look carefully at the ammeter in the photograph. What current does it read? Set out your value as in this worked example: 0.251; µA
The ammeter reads 70; µA
